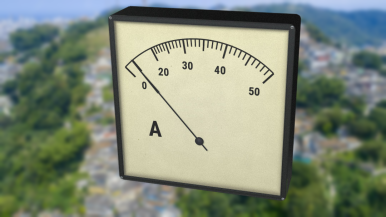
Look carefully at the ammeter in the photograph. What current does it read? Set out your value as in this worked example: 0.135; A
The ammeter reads 10; A
